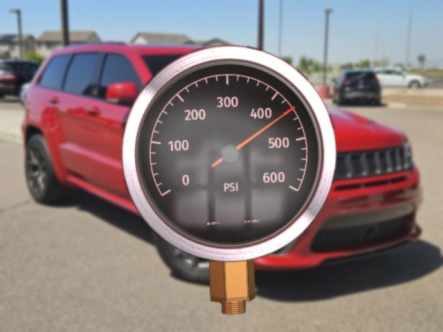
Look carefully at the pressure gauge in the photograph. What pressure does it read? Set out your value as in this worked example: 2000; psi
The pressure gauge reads 440; psi
